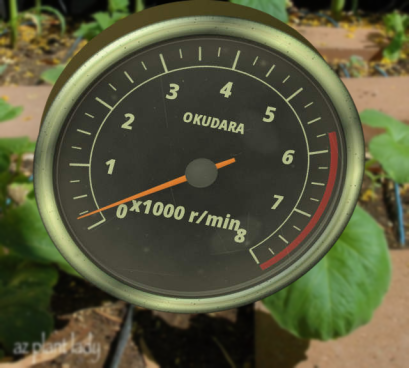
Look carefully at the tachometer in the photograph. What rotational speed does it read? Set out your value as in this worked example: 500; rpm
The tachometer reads 250; rpm
